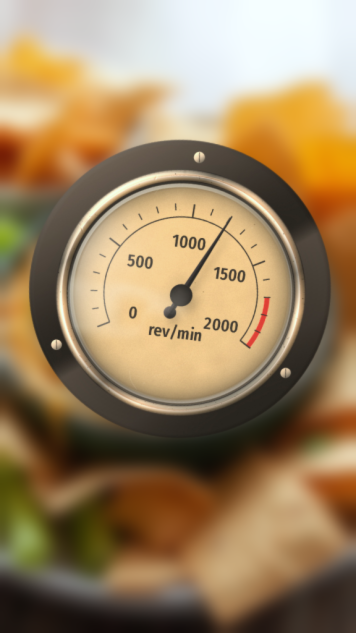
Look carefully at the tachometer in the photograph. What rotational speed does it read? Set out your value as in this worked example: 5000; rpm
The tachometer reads 1200; rpm
